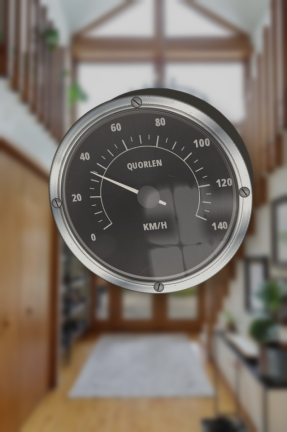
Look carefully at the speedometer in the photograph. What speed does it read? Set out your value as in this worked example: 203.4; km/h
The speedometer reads 35; km/h
